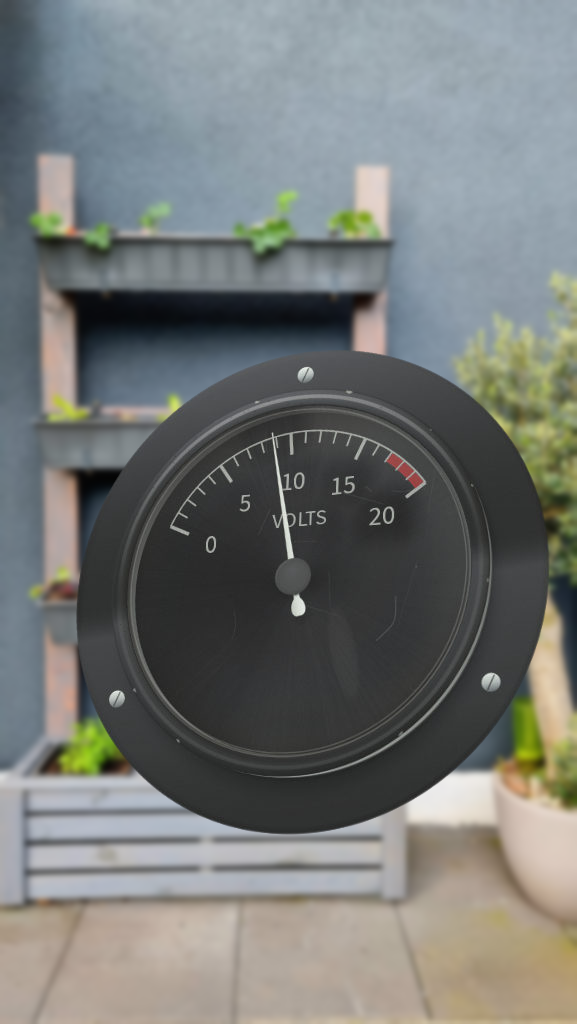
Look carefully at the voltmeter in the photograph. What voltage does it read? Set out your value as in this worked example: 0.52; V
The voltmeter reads 9; V
